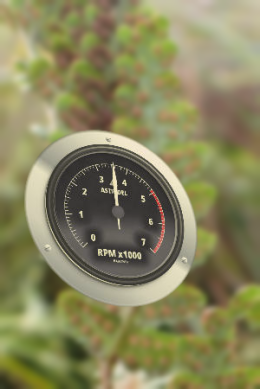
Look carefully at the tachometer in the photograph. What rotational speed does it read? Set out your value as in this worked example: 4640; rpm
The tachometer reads 3500; rpm
